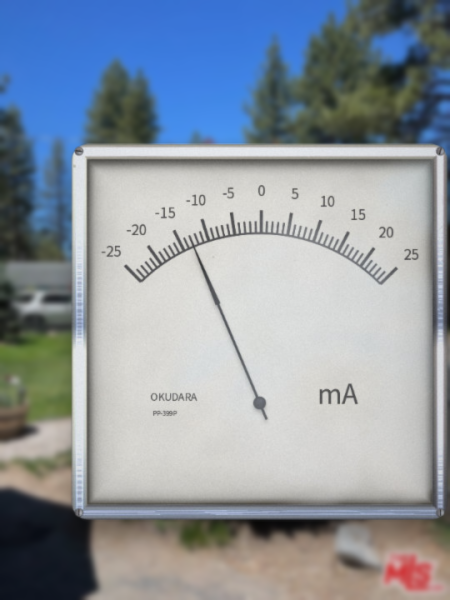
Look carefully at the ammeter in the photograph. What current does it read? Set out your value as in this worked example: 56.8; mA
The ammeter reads -13; mA
